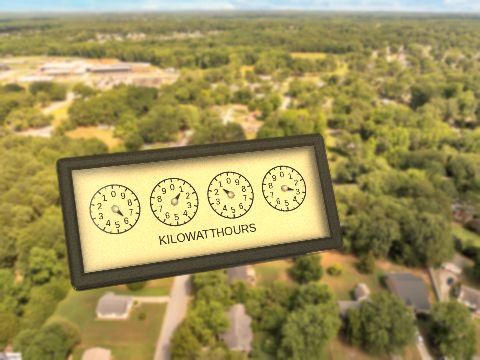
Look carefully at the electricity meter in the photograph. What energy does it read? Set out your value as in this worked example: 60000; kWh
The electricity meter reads 6113; kWh
